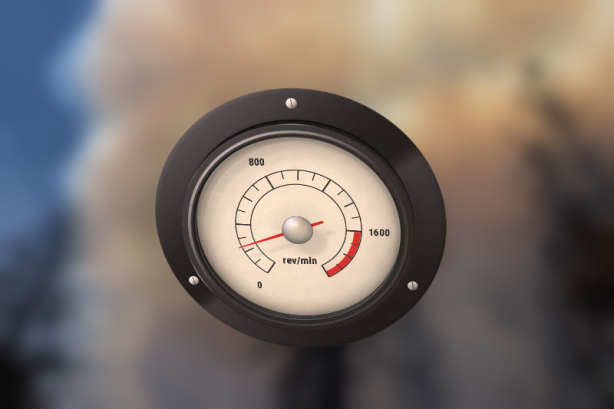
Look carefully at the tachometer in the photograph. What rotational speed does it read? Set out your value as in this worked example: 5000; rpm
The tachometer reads 250; rpm
